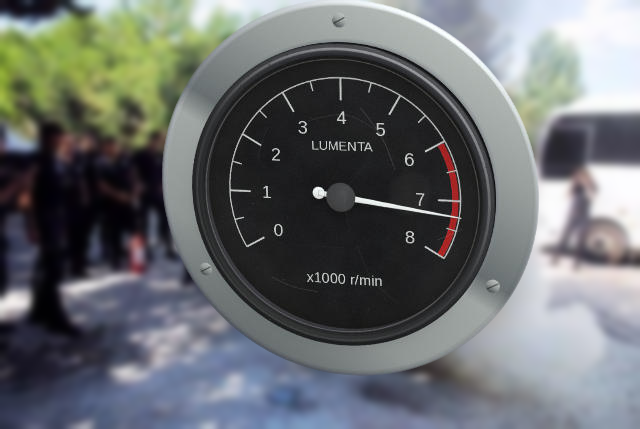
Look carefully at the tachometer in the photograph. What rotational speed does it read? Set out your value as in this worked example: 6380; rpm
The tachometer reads 7250; rpm
